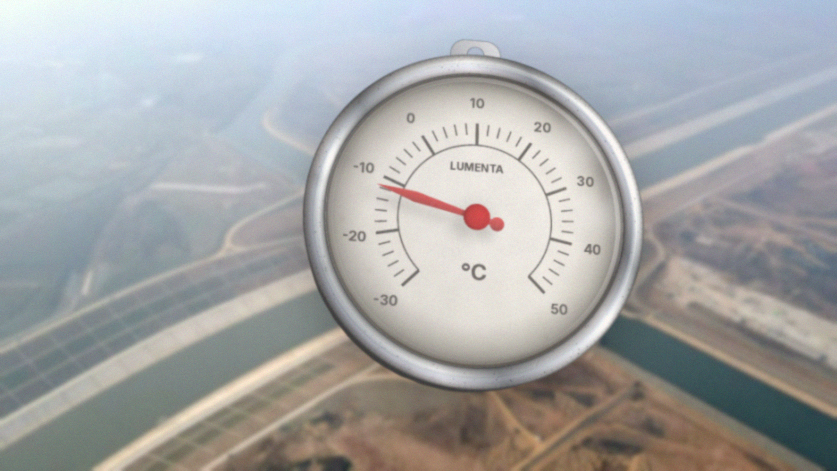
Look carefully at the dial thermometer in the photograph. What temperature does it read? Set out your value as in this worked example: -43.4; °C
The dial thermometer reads -12; °C
